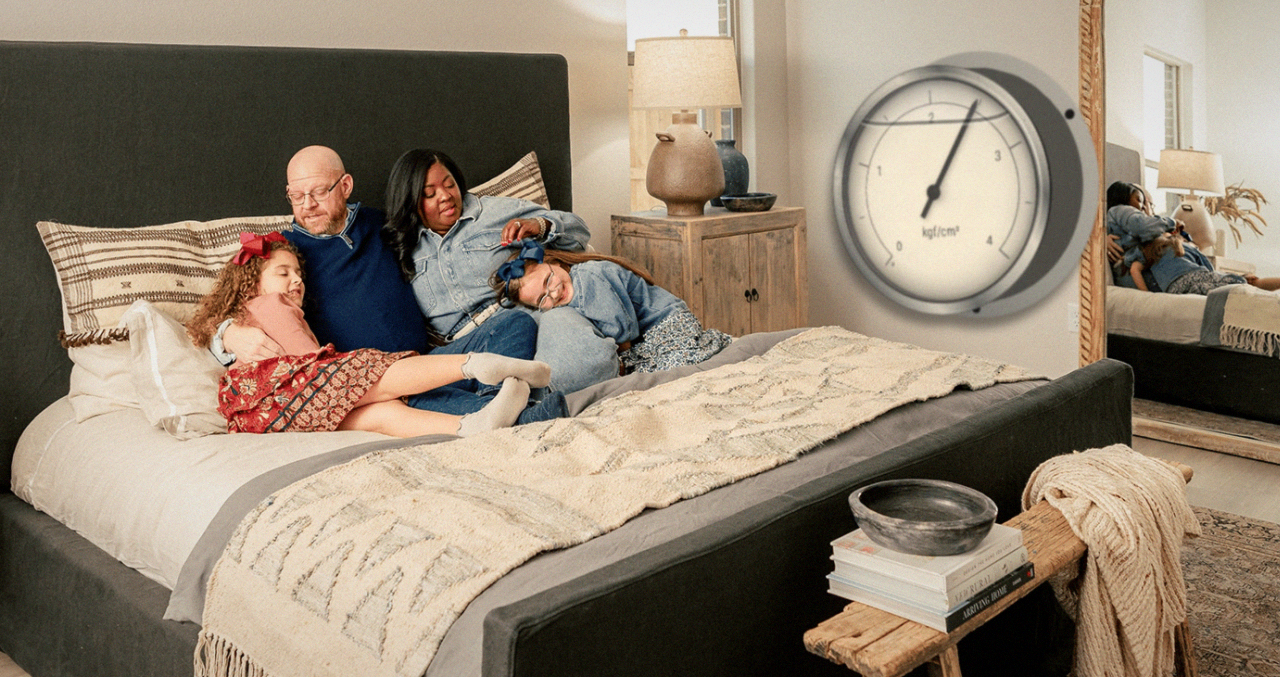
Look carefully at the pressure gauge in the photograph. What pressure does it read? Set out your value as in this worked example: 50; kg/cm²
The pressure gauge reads 2.5; kg/cm²
